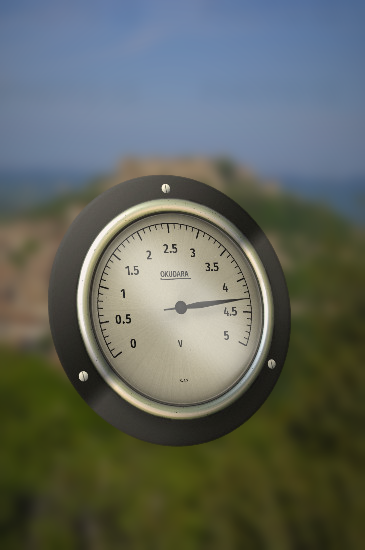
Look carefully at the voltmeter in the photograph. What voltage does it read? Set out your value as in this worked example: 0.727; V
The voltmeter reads 4.3; V
